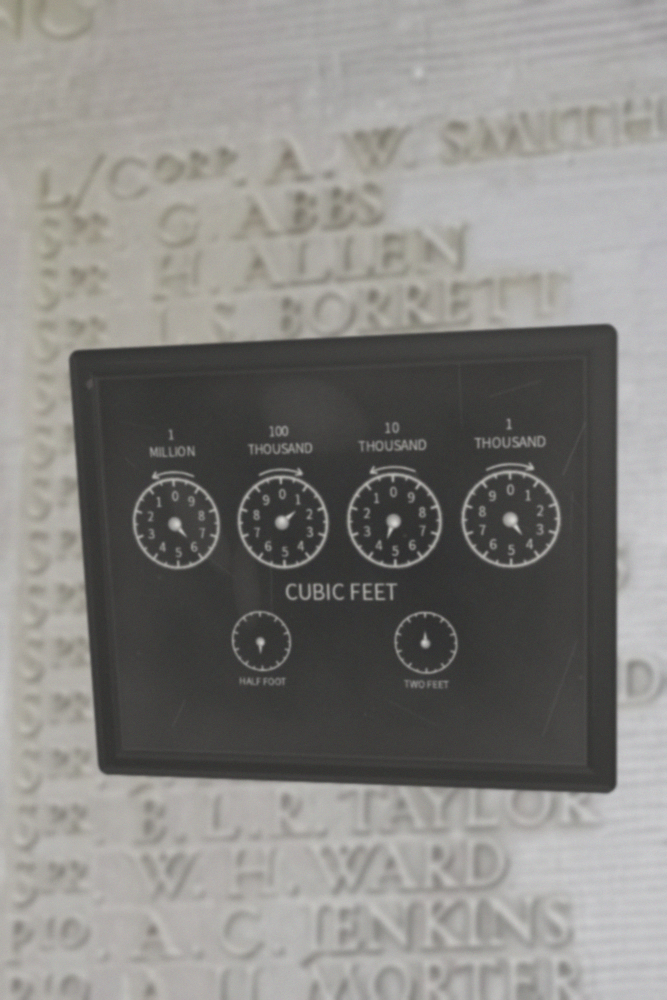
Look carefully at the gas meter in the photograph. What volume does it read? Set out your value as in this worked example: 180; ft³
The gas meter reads 614400; ft³
